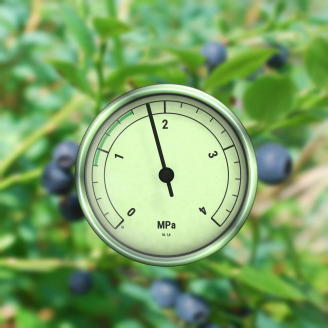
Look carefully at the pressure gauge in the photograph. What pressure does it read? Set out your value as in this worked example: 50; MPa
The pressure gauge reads 1.8; MPa
